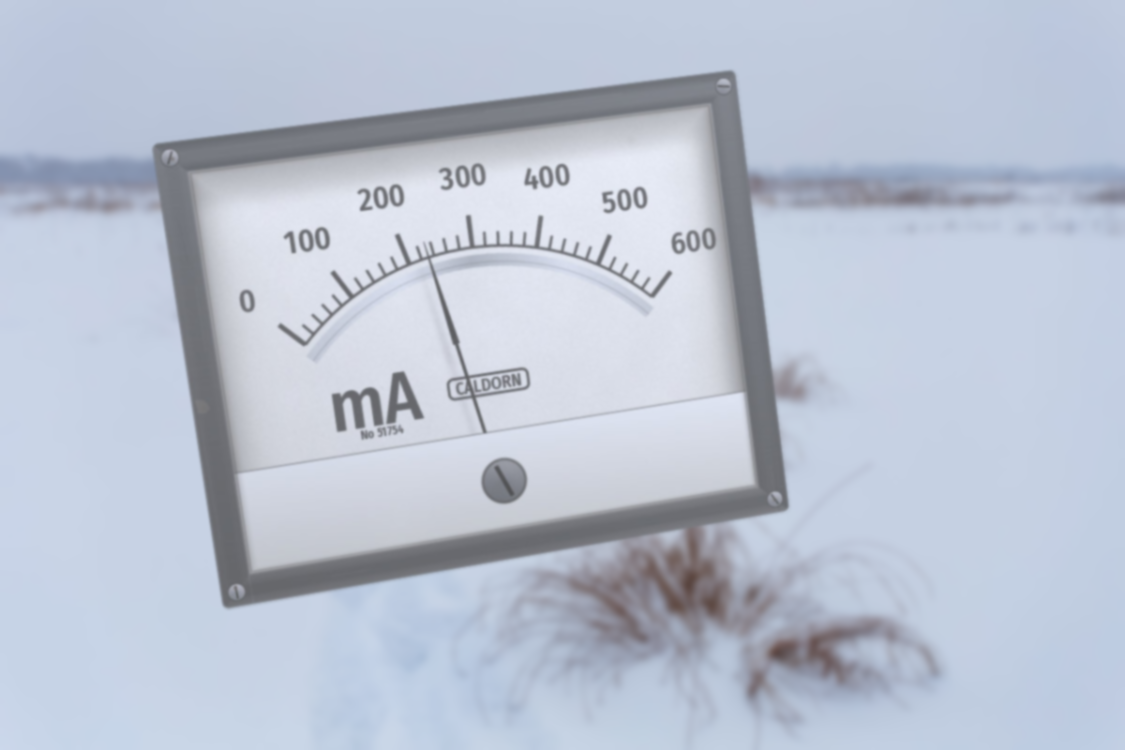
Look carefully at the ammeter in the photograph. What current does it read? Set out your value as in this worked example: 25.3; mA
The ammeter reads 230; mA
